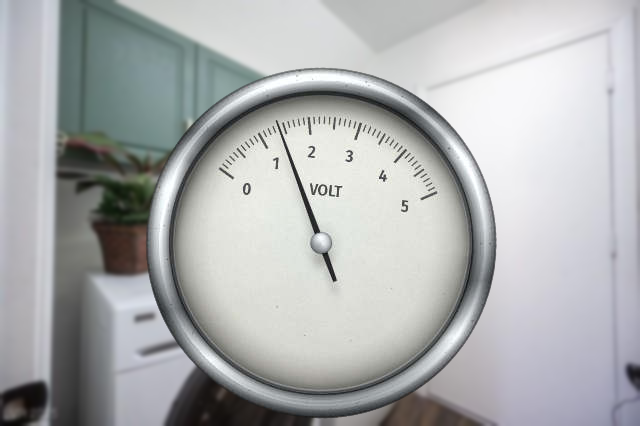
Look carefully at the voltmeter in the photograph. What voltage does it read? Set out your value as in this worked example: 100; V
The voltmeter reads 1.4; V
